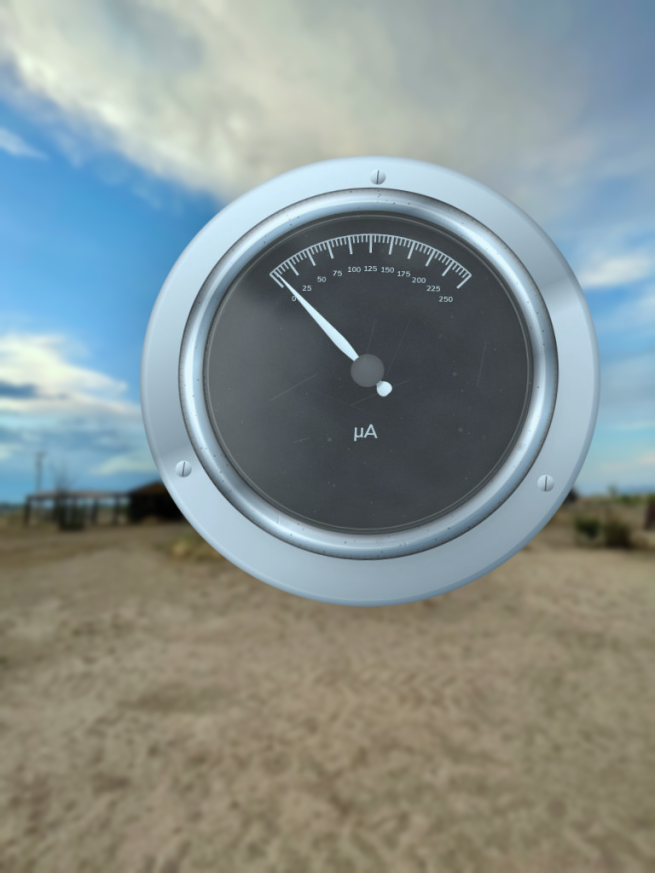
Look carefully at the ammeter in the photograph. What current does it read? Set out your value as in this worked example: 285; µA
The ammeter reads 5; µA
